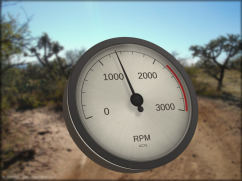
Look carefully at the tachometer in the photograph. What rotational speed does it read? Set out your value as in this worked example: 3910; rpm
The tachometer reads 1300; rpm
